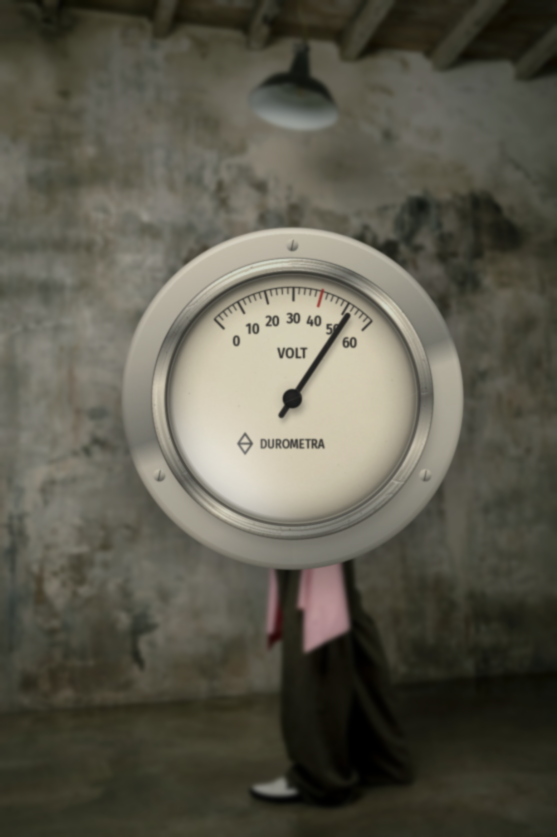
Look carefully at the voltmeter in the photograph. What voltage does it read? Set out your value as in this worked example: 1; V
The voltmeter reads 52; V
